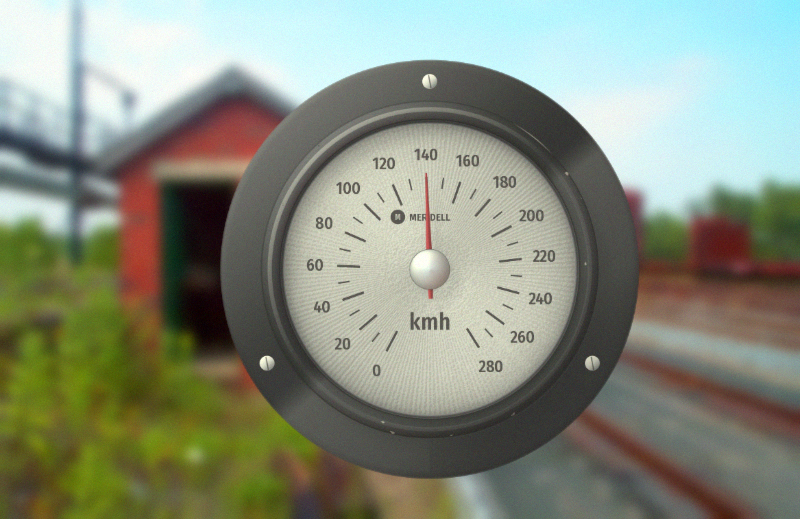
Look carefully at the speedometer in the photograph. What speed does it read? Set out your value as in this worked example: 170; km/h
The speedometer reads 140; km/h
